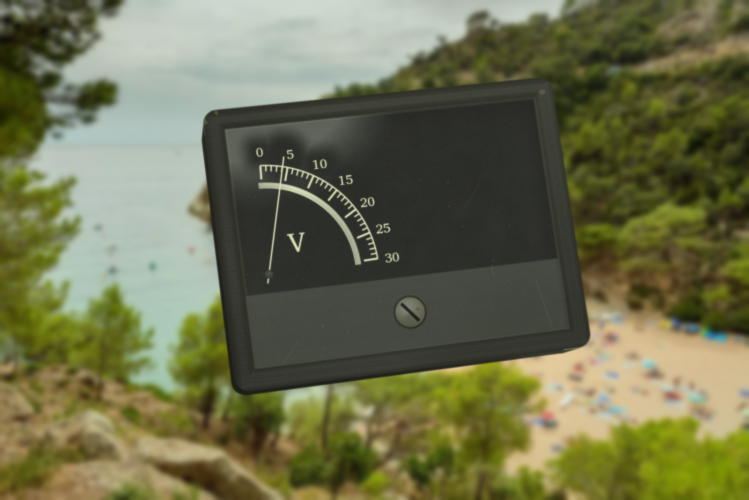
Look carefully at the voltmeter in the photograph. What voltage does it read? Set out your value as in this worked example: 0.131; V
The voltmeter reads 4; V
